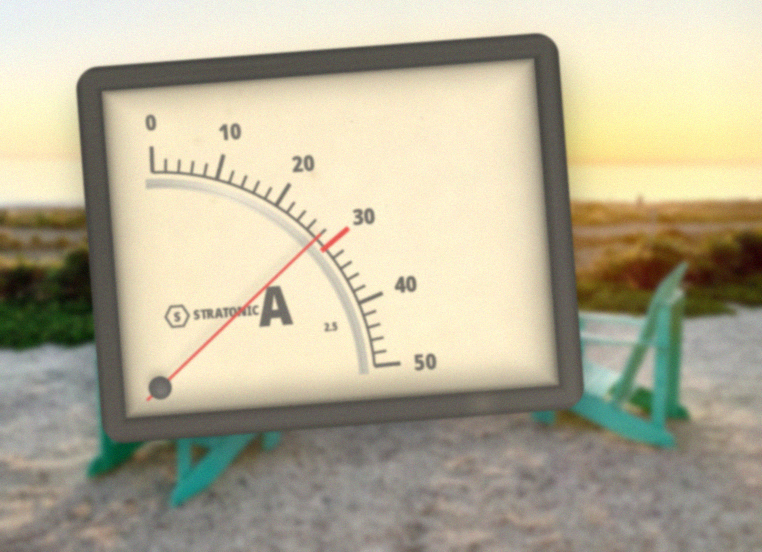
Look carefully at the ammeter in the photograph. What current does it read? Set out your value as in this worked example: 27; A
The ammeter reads 28; A
